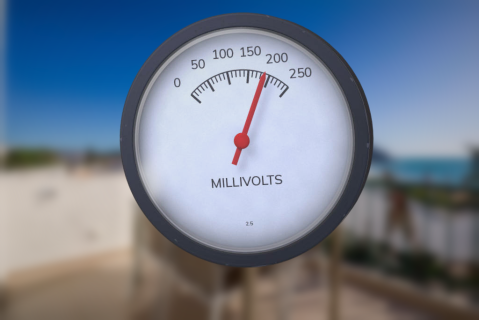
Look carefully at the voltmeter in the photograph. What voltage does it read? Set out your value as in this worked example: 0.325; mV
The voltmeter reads 190; mV
